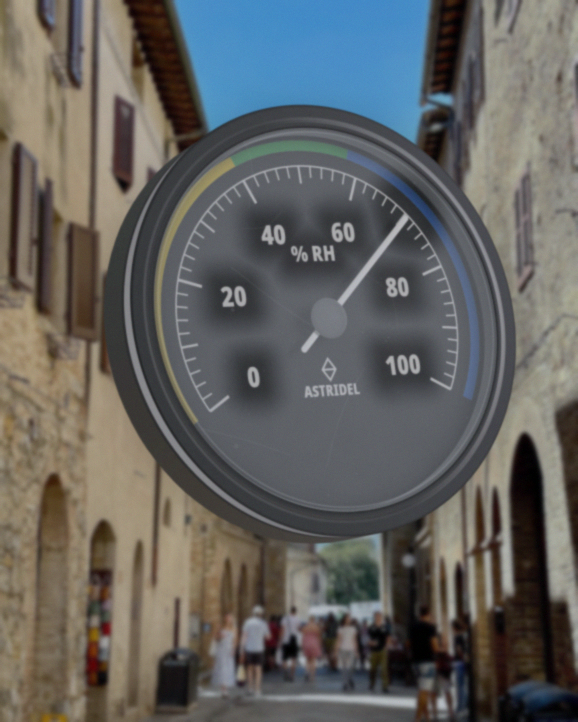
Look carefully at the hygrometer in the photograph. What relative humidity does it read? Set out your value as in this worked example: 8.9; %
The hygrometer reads 70; %
